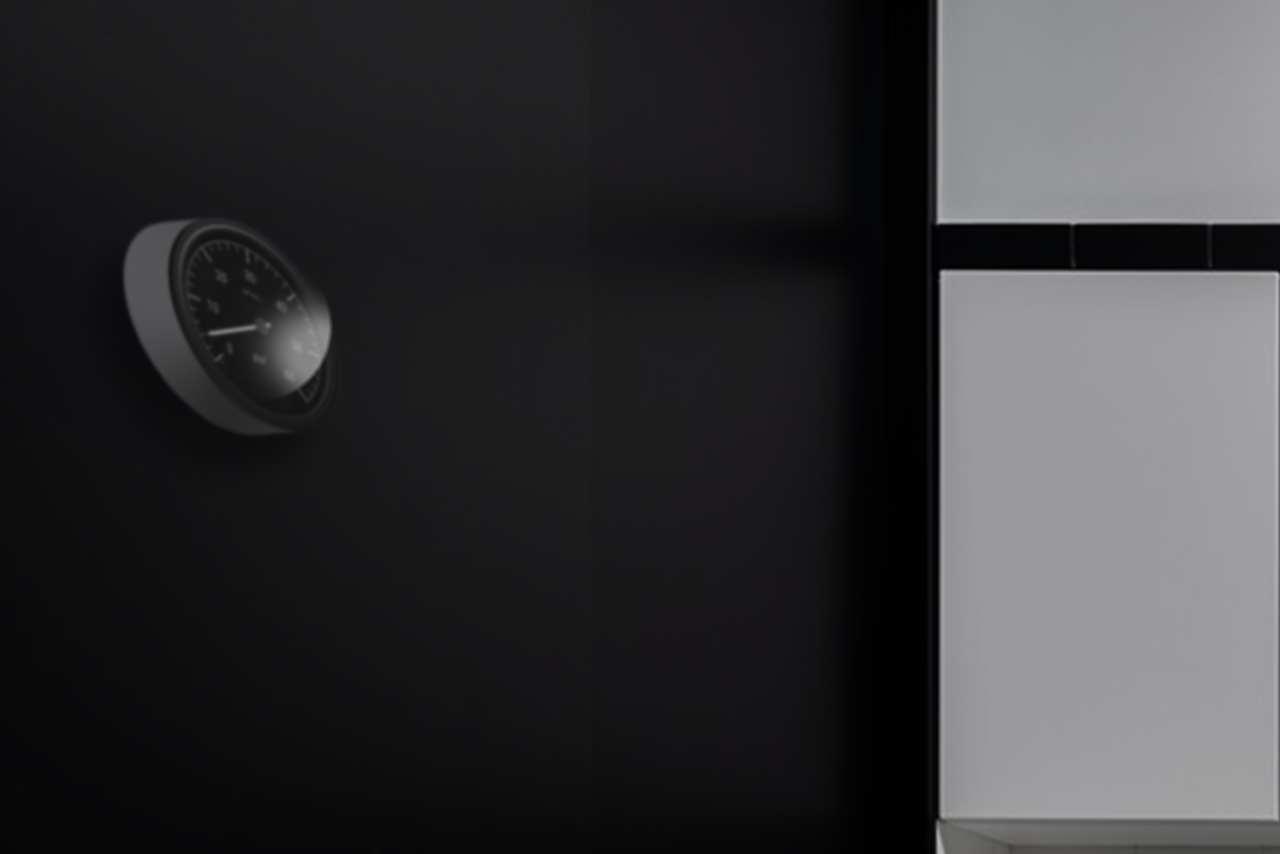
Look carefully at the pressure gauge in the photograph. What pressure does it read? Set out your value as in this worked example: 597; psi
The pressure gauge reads 4; psi
